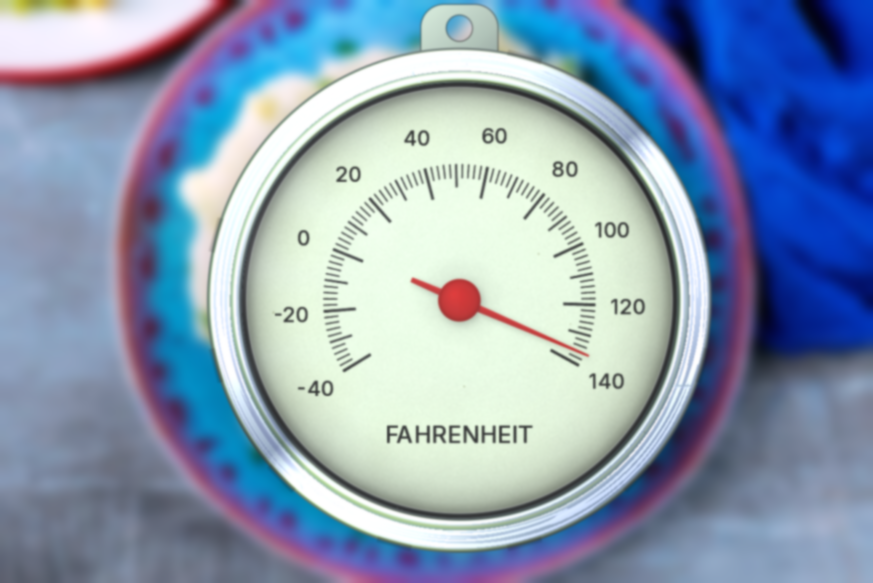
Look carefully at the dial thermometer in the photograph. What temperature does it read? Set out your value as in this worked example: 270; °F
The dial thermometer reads 136; °F
